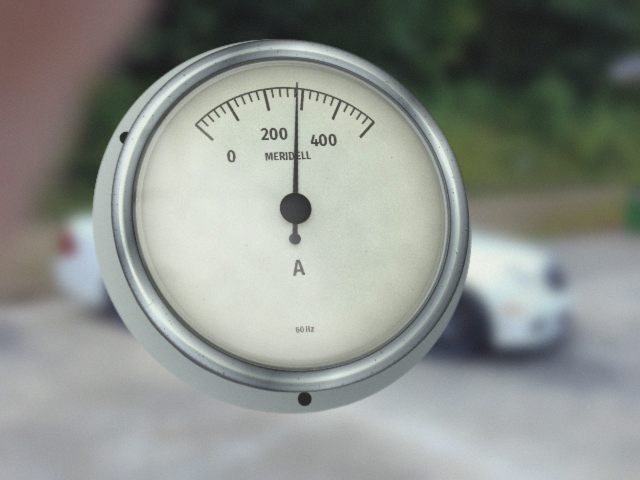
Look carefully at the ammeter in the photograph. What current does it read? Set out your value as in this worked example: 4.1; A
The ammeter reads 280; A
